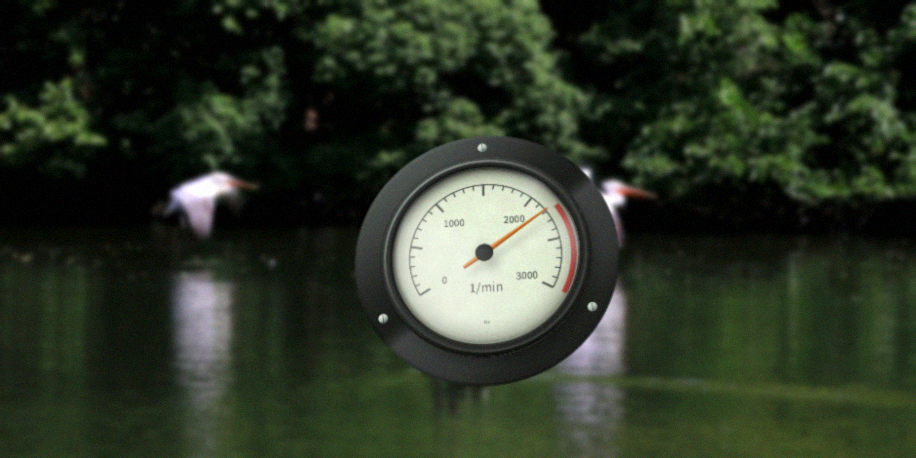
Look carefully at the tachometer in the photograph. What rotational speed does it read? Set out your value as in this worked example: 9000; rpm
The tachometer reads 2200; rpm
